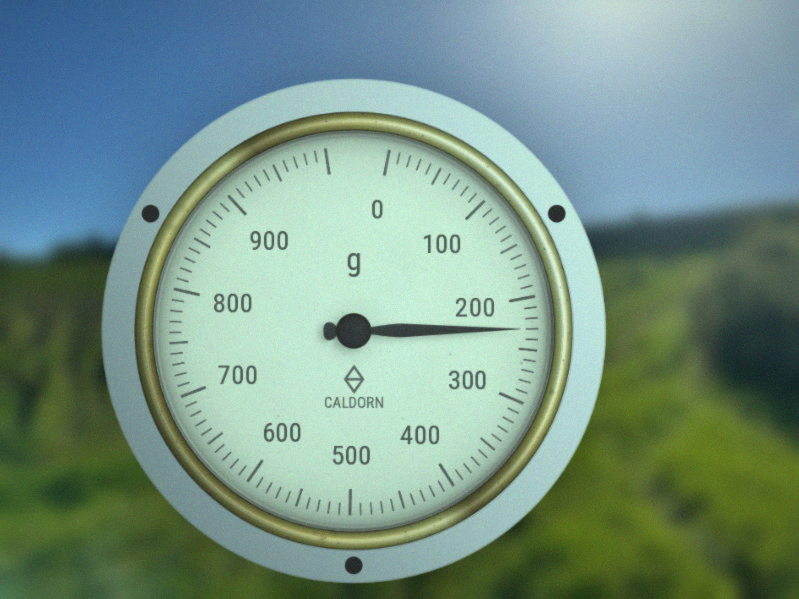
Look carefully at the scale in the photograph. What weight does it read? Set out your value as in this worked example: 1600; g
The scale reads 230; g
